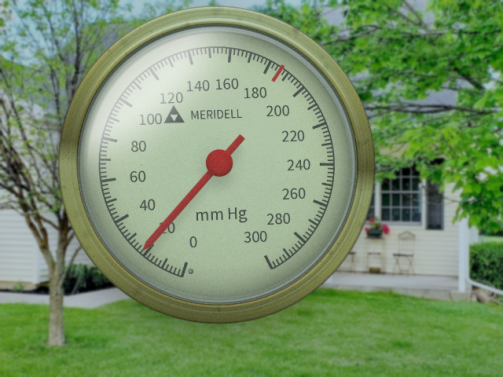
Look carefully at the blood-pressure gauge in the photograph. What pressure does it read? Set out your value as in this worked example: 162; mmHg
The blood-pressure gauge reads 22; mmHg
